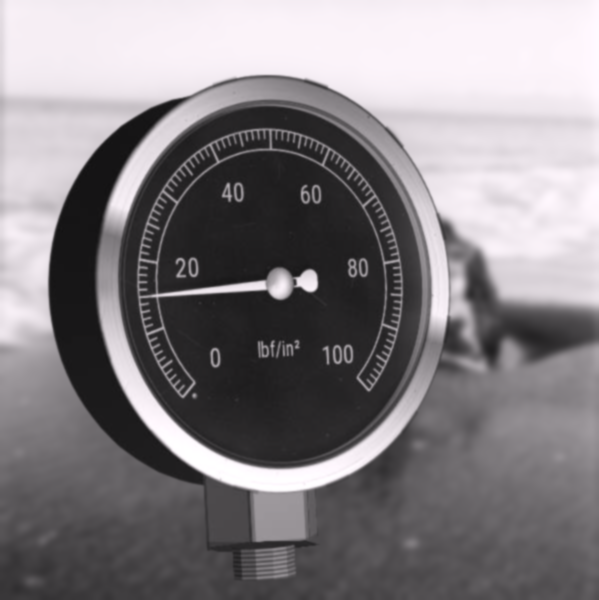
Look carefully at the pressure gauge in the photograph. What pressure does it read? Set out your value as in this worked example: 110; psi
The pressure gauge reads 15; psi
